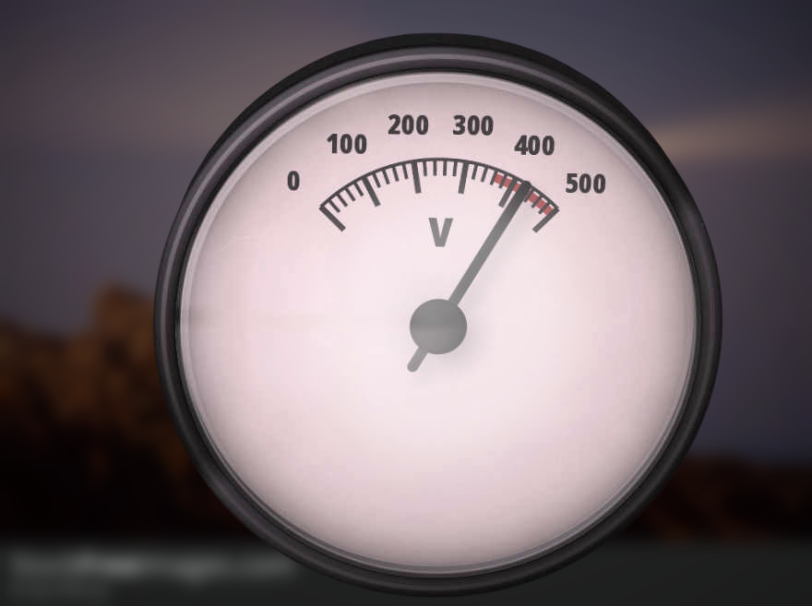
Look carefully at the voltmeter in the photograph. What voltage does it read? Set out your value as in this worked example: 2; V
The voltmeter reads 420; V
